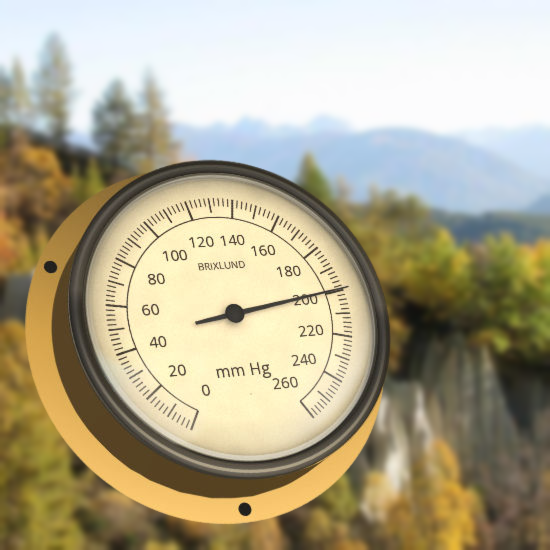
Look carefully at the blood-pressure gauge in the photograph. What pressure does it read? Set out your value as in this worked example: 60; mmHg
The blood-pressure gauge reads 200; mmHg
